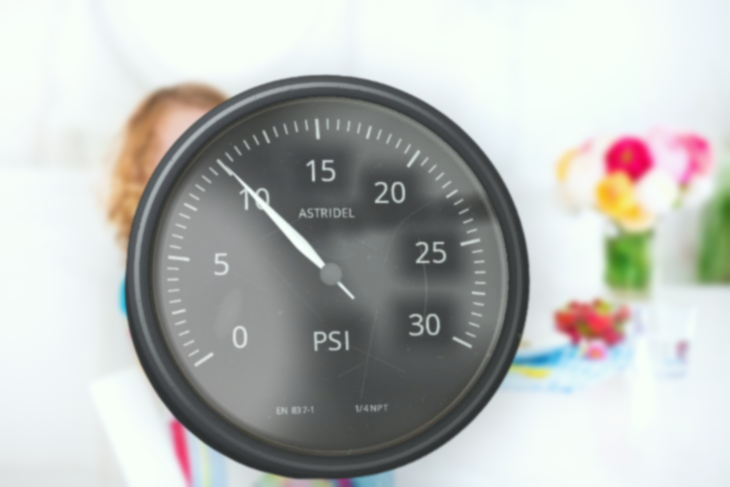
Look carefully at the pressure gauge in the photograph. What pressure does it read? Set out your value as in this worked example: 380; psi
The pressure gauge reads 10; psi
